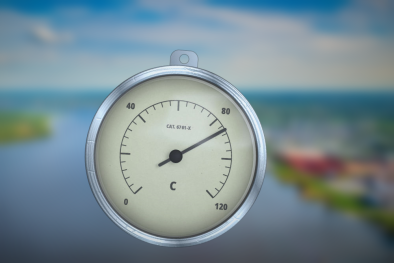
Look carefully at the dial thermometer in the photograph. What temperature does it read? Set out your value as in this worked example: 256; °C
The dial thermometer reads 86; °C
